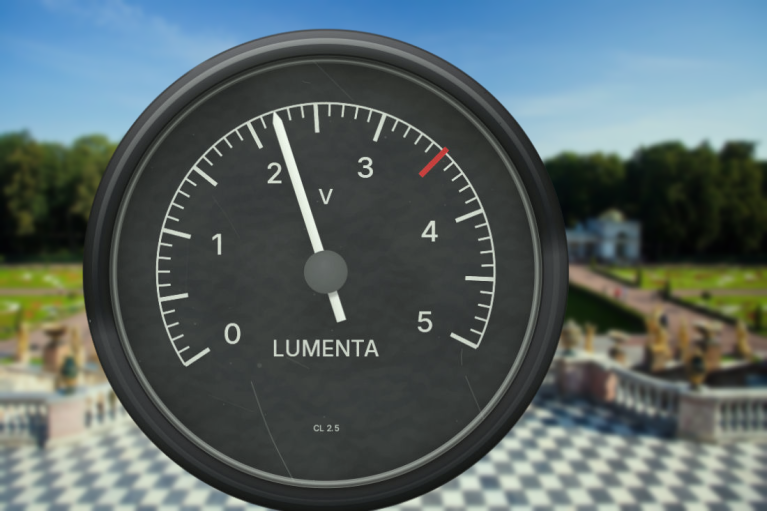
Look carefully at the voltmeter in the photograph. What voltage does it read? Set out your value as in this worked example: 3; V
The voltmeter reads 2.2; V
